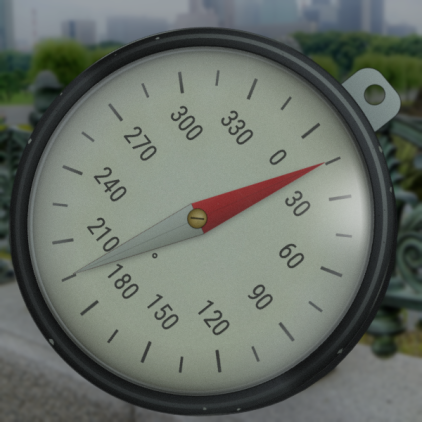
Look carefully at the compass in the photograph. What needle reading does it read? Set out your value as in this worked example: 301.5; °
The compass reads 15; °
